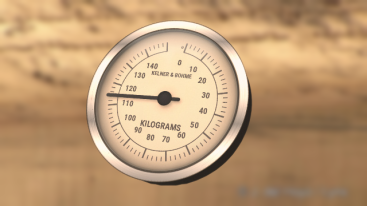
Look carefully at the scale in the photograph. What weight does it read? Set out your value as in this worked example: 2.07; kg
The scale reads 114; kg
